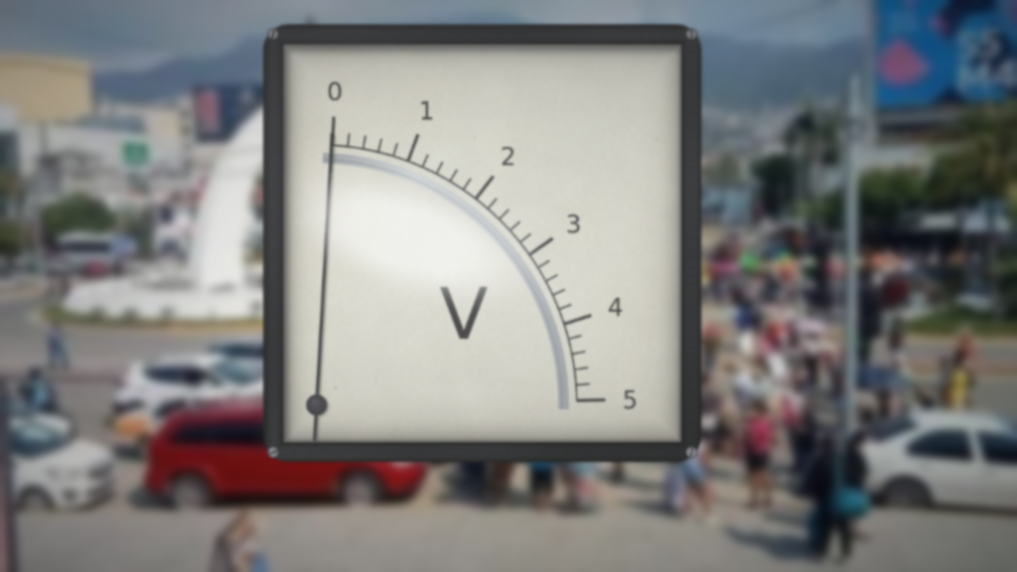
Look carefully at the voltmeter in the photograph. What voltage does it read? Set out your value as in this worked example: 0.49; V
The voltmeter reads 0; V
